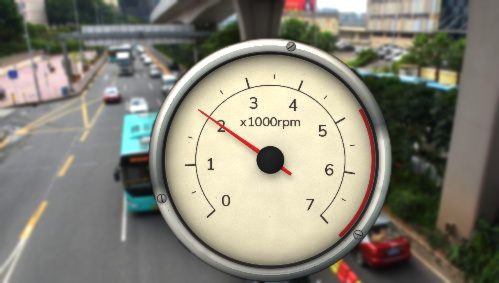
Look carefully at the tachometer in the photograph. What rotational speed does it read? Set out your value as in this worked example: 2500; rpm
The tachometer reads 2000; rpm
